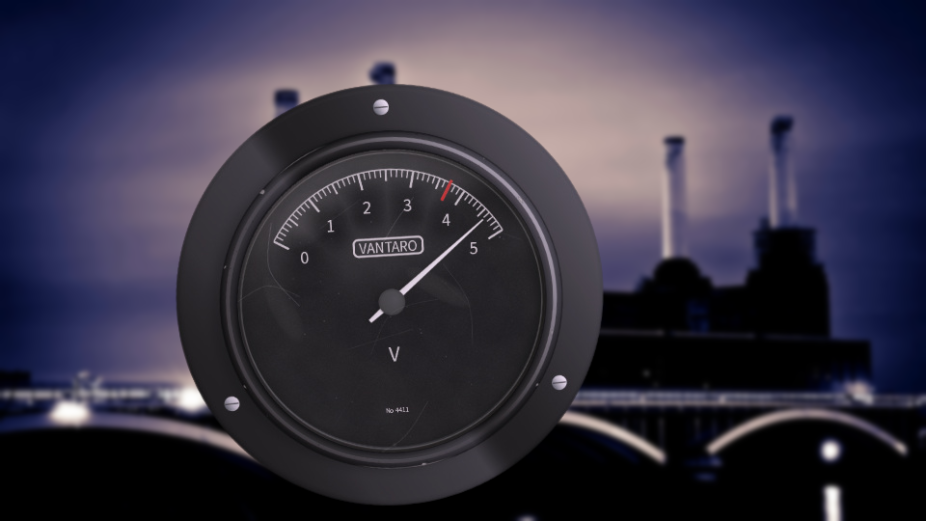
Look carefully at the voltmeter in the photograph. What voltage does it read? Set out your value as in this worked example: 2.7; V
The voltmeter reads 4.6; V
